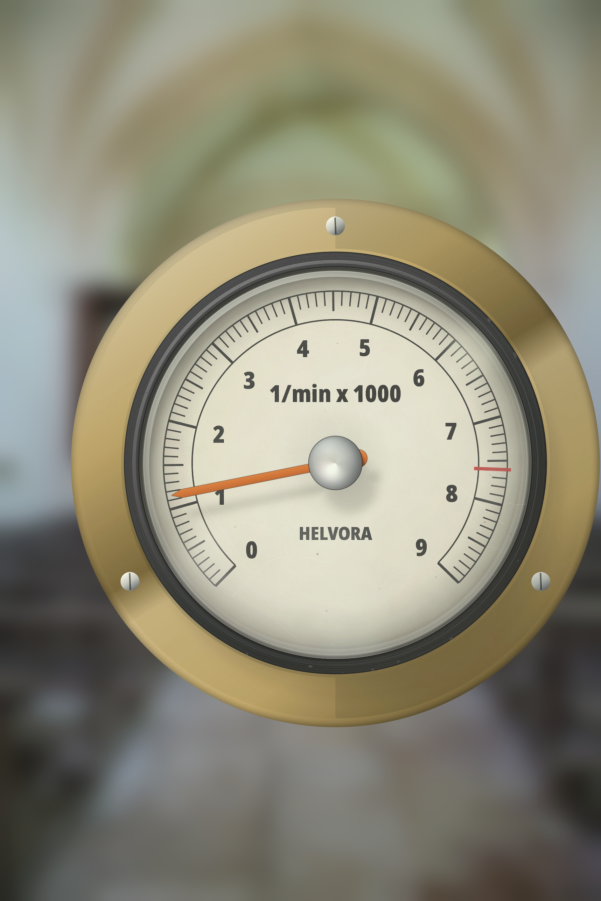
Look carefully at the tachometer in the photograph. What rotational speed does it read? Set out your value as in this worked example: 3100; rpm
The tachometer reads 1150; rpm
